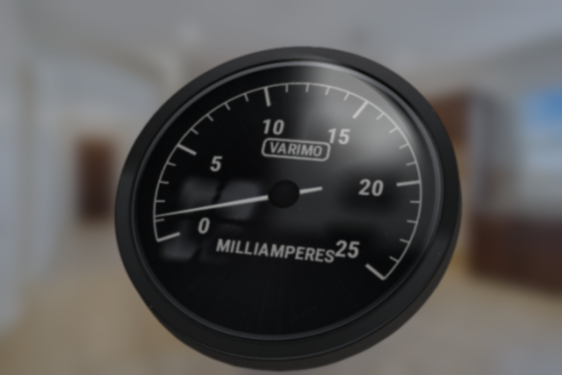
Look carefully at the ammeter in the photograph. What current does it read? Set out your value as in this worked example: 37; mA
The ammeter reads 1; mA
